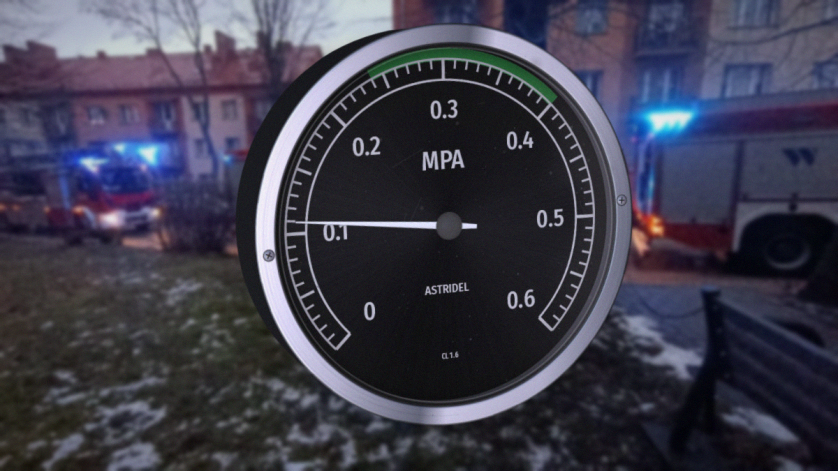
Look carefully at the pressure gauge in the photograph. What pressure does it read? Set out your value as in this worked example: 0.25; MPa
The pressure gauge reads 0.11; MPa
